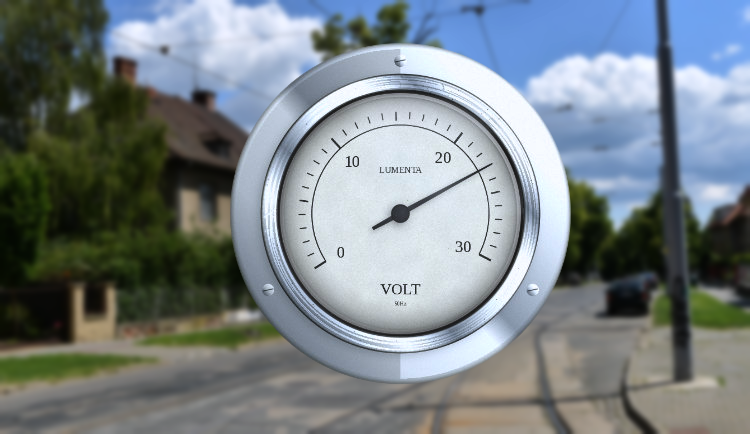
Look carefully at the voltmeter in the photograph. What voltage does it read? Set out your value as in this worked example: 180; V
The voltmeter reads 23; V
